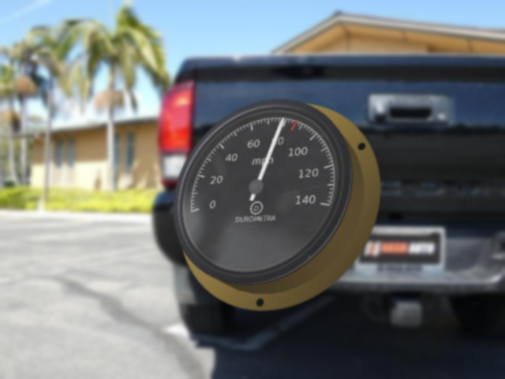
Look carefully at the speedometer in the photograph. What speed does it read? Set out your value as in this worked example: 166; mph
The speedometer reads 80; mph
